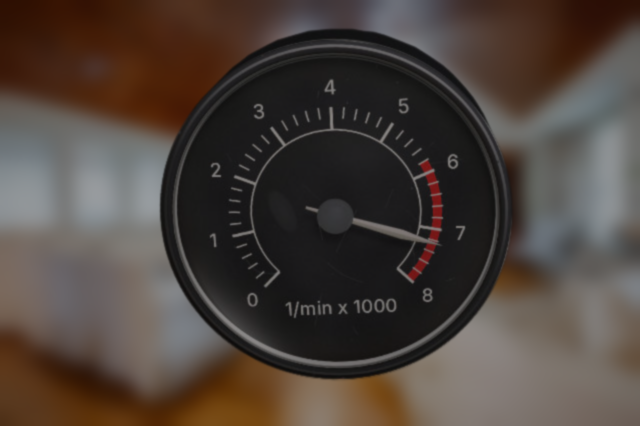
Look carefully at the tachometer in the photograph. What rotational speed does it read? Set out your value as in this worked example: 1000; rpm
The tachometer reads 7200; rpm
